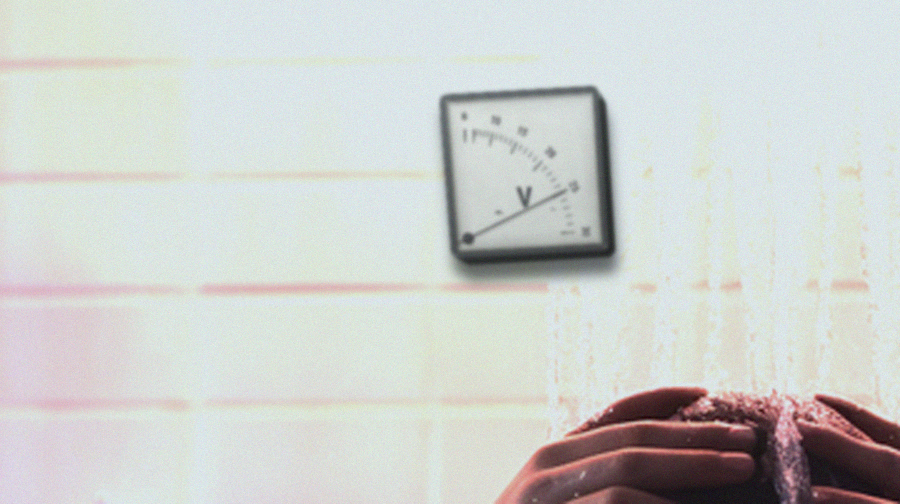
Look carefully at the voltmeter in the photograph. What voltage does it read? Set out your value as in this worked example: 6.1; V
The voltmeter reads 25; V
